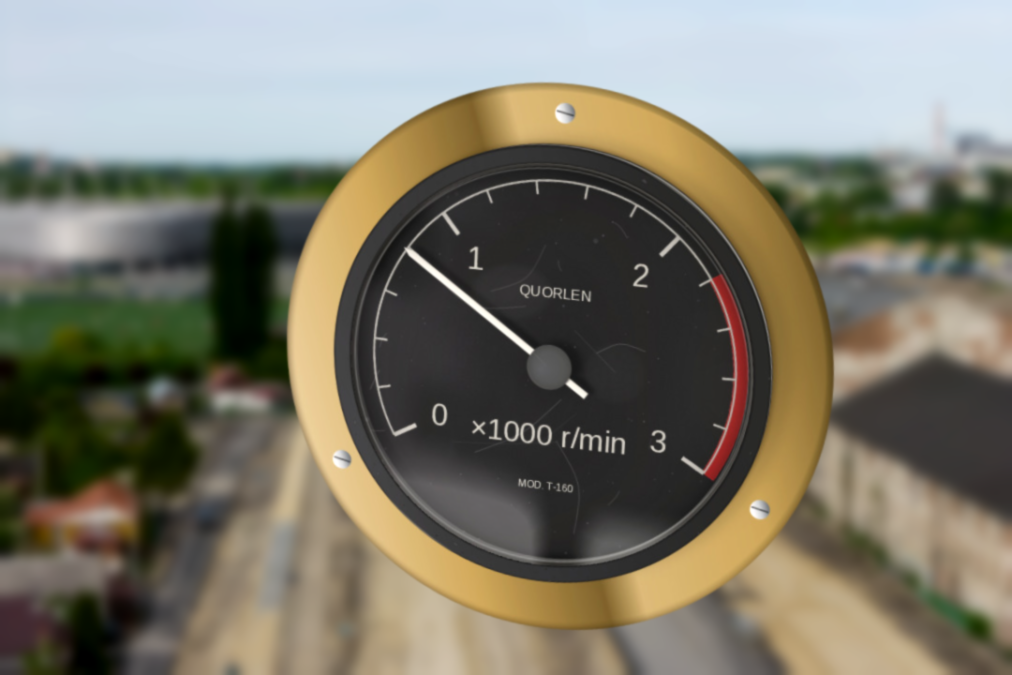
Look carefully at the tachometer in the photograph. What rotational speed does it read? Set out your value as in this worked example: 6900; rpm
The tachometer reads 800; rpm
